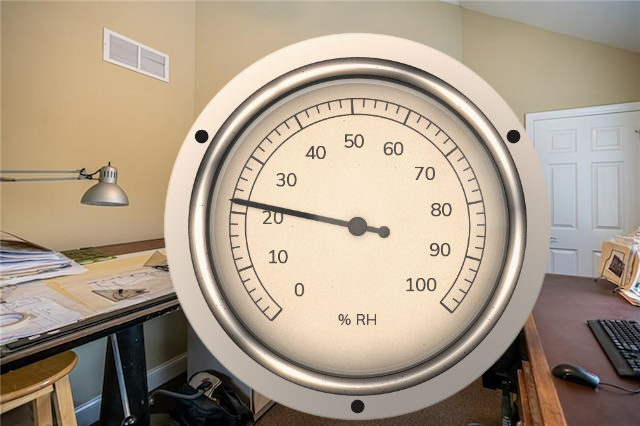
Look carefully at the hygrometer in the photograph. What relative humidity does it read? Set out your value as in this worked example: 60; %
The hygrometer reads 22; %
